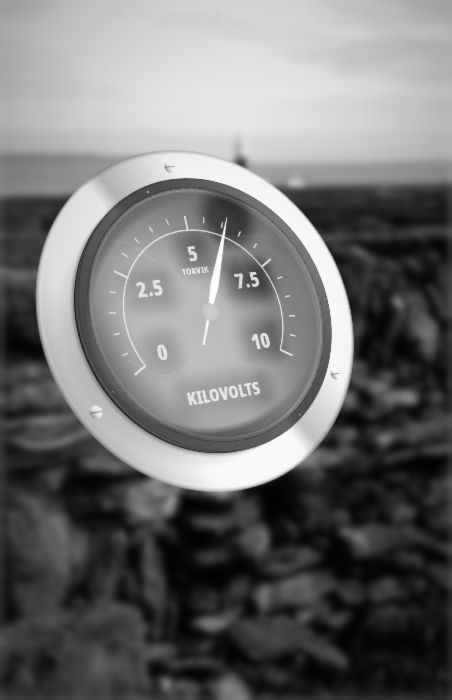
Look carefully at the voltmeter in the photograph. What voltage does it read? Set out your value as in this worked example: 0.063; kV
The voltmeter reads 6; kV
